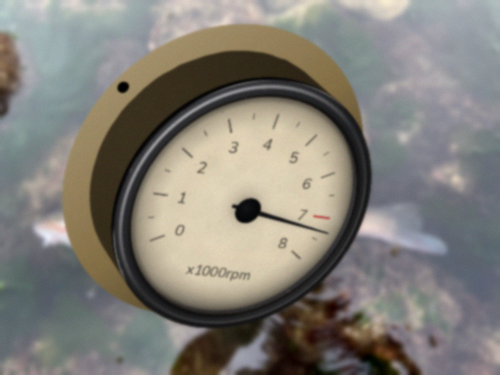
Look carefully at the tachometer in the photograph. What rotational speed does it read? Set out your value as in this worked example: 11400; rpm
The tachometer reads 7250; rpm
